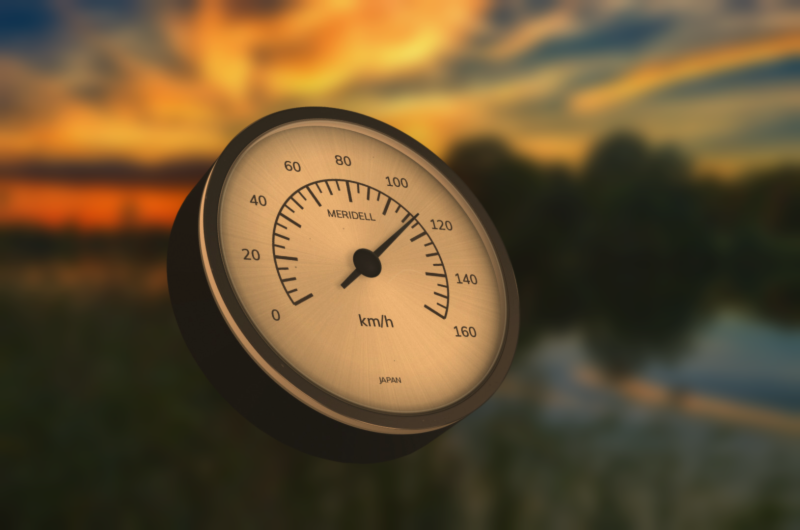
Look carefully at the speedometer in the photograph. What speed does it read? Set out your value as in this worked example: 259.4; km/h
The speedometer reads 112.5; km/h
